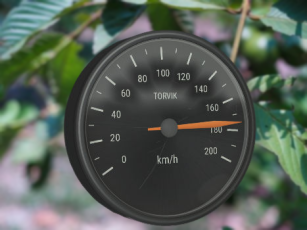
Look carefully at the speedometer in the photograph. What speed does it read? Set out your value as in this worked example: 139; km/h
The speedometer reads 175; km/h
